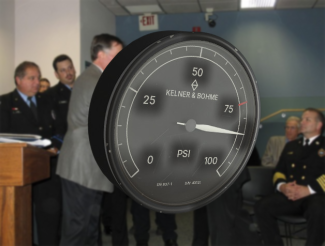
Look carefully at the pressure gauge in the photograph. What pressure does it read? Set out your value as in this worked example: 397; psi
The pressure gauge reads 85; psi
